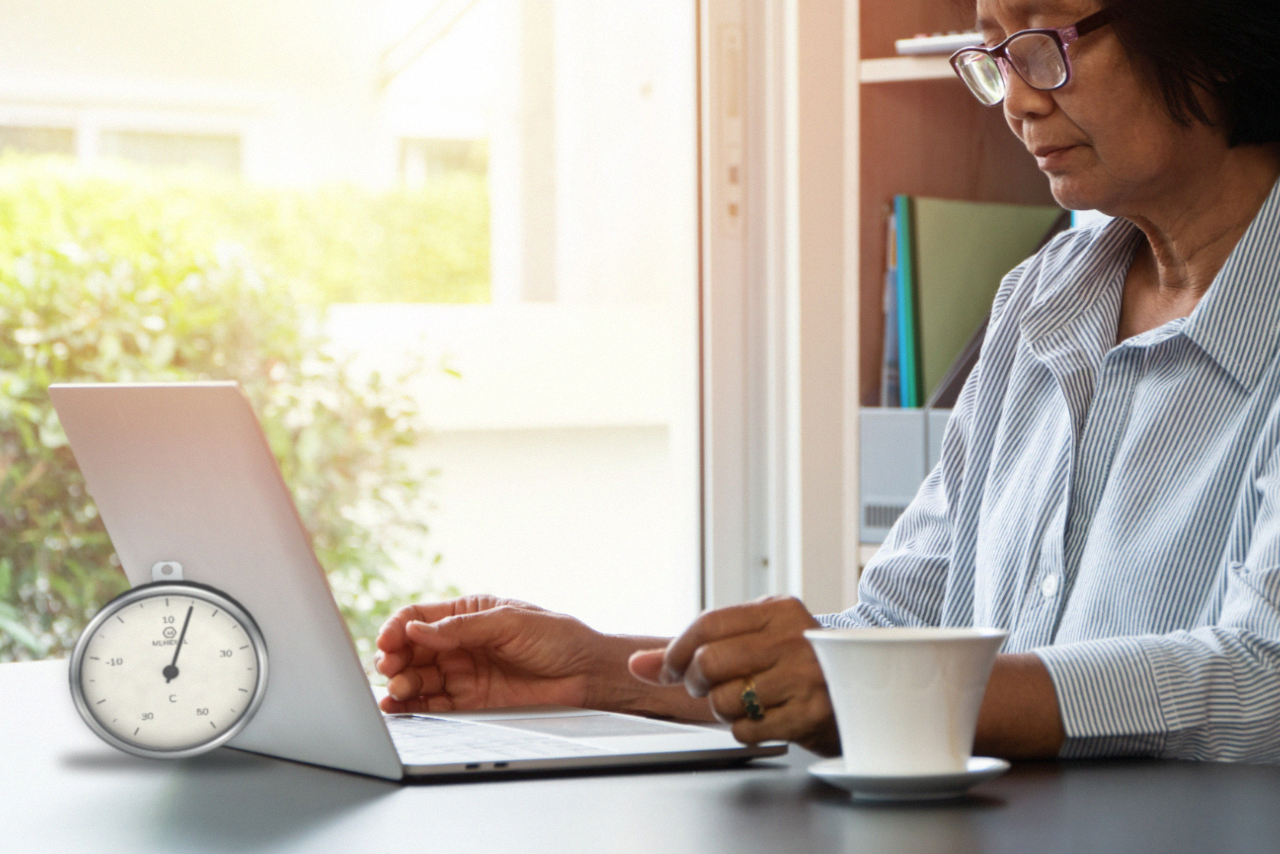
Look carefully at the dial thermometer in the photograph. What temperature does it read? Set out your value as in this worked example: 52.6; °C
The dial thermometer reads 15; °C
